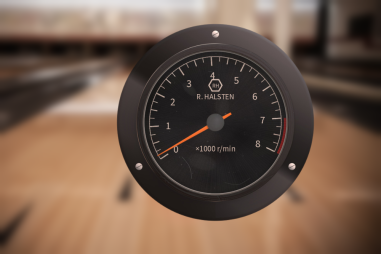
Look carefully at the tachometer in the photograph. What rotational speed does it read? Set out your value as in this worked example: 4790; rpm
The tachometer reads 125; rpm
